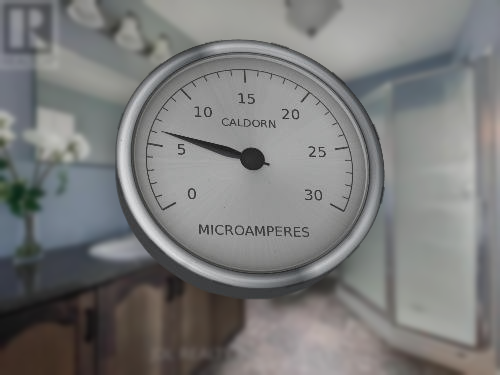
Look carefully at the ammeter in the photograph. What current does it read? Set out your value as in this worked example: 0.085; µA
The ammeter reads 6; µA
